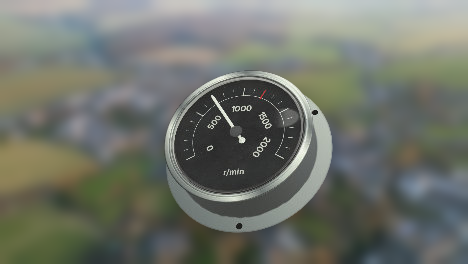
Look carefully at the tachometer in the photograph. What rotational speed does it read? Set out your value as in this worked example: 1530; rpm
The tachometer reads 700; rpm
